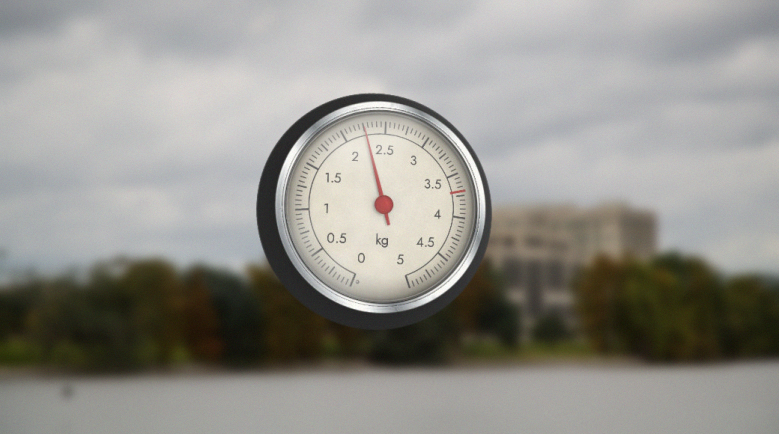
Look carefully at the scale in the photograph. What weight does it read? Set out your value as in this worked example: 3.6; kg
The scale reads 2.25; kg
